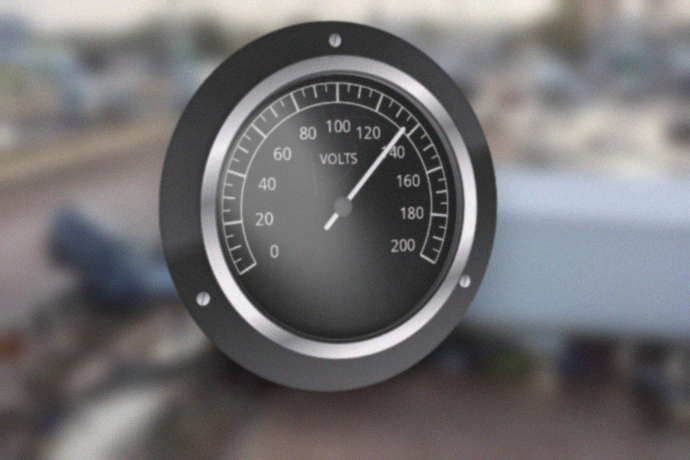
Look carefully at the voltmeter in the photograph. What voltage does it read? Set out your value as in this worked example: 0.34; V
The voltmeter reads 135; V
